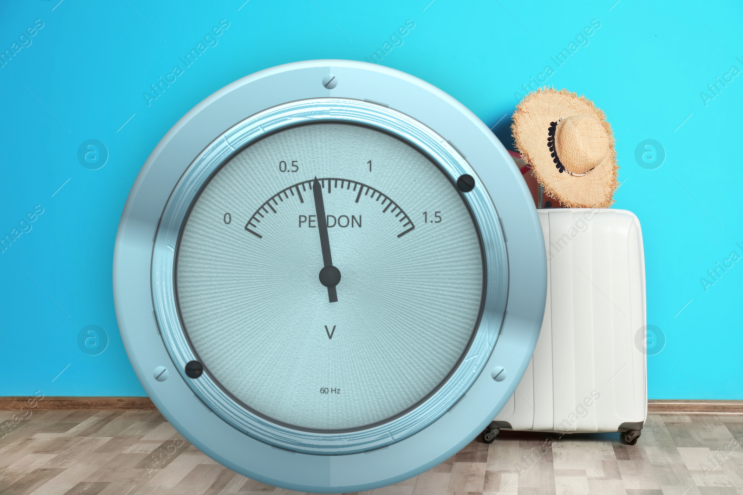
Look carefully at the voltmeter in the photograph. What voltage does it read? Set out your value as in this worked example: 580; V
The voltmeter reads 0.65; V
